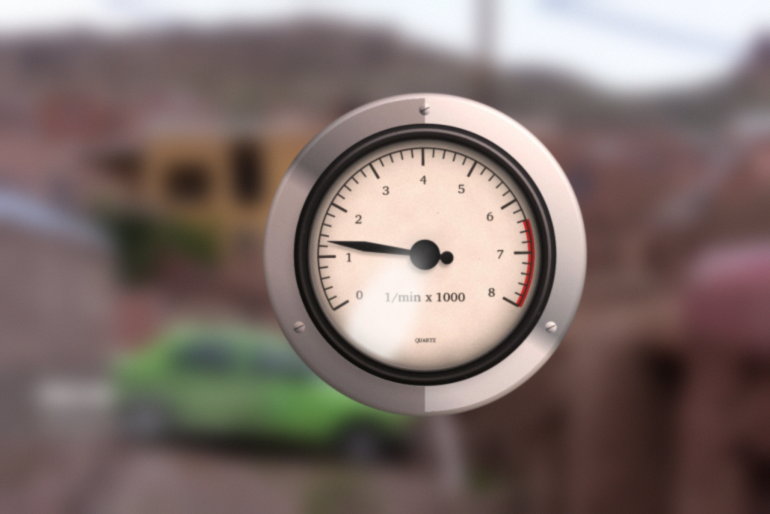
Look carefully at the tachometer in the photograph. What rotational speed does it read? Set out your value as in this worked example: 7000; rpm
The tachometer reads 1300; rpm
